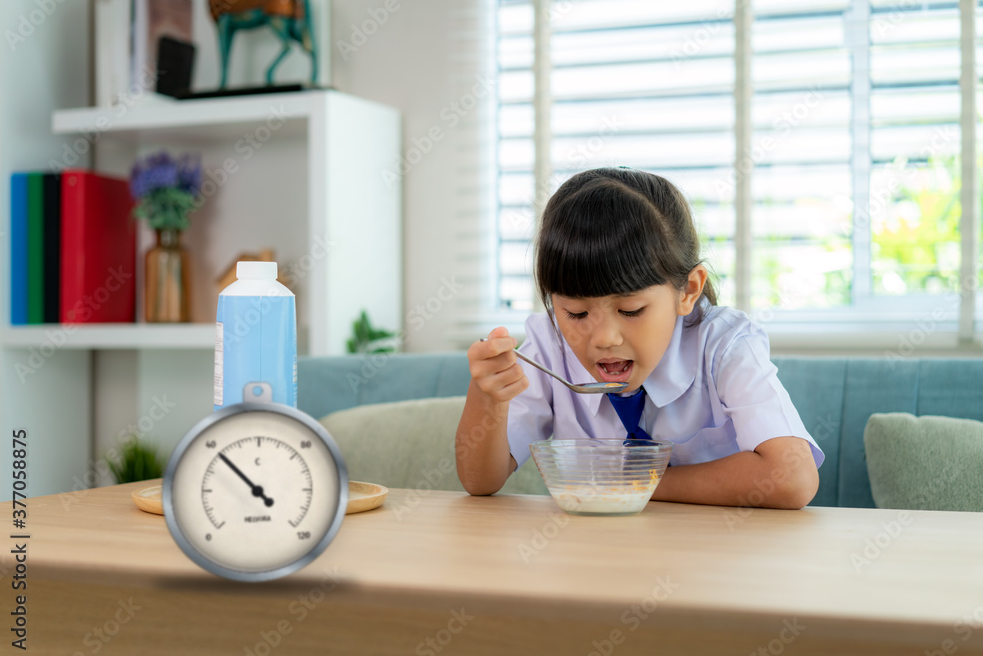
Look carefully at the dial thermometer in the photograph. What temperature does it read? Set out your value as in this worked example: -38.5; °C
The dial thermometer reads 40; °C
